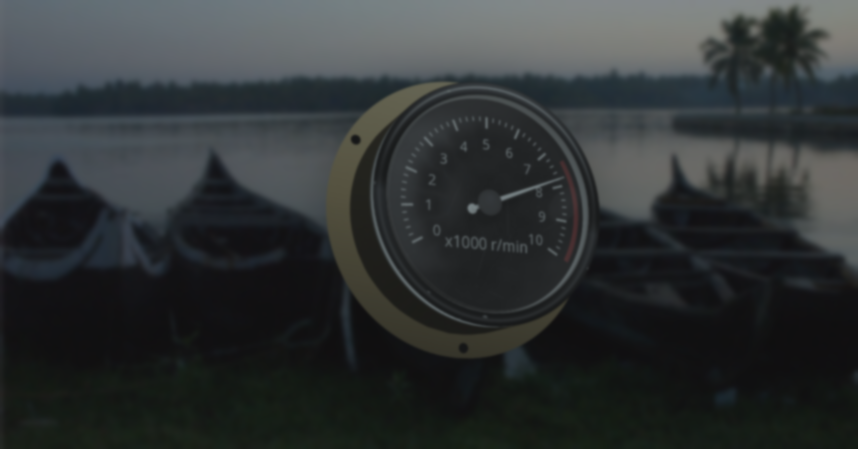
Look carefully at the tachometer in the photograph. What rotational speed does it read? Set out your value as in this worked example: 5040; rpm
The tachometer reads 7800; rpm
